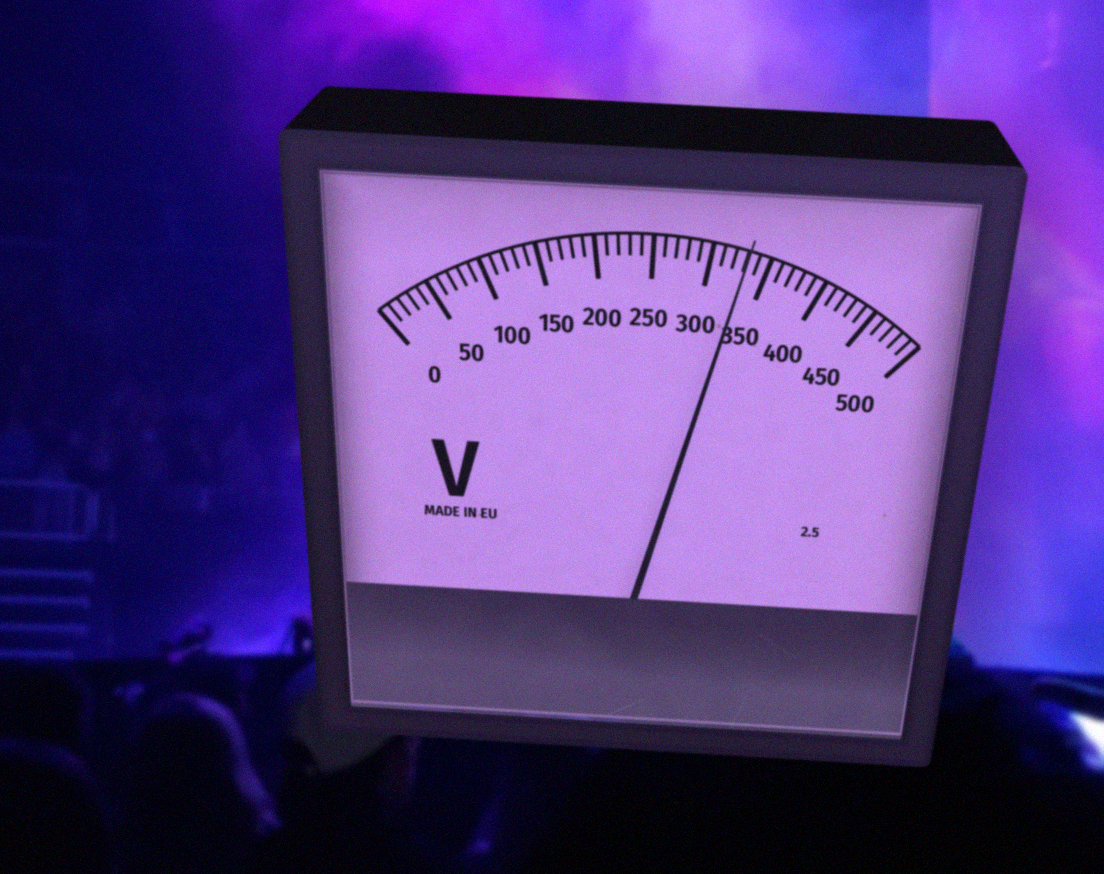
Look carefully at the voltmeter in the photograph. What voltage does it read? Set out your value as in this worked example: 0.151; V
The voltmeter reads 330; V
